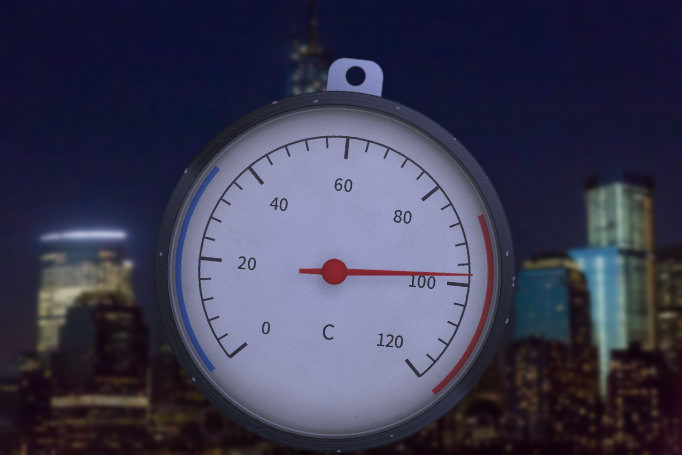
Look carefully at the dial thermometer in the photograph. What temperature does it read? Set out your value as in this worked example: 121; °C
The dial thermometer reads 98; °C
